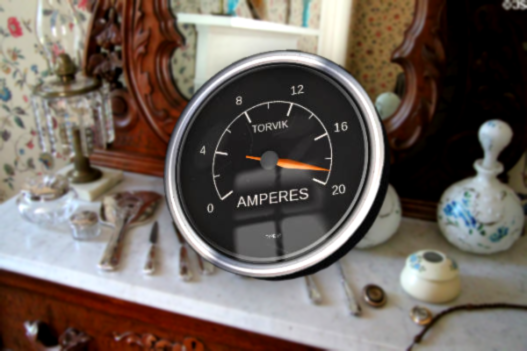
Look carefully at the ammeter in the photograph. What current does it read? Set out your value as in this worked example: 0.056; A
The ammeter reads 19; A
